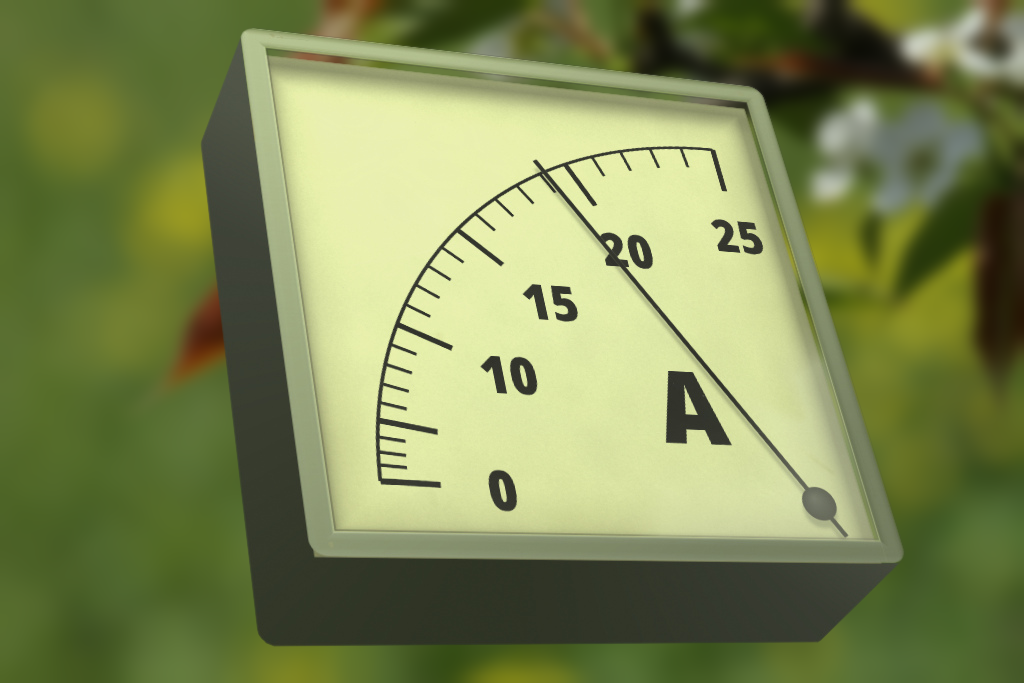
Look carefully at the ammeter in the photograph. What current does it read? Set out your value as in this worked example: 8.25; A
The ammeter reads 19; A
